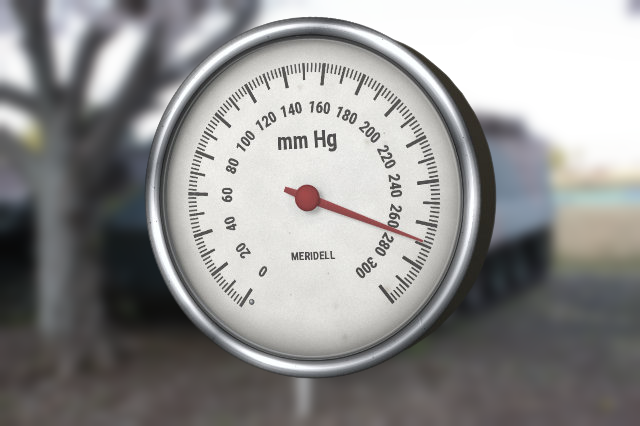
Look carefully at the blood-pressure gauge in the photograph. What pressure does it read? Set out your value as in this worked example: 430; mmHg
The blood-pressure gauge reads 268; mmHg
